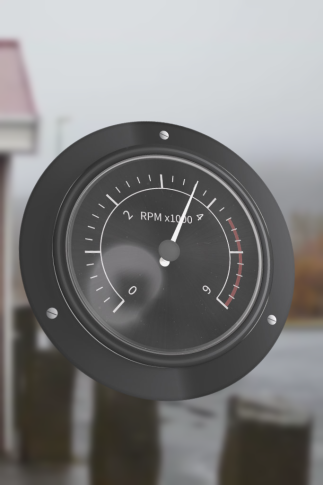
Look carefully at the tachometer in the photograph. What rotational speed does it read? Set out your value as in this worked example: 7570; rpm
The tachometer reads 3600; rpm
